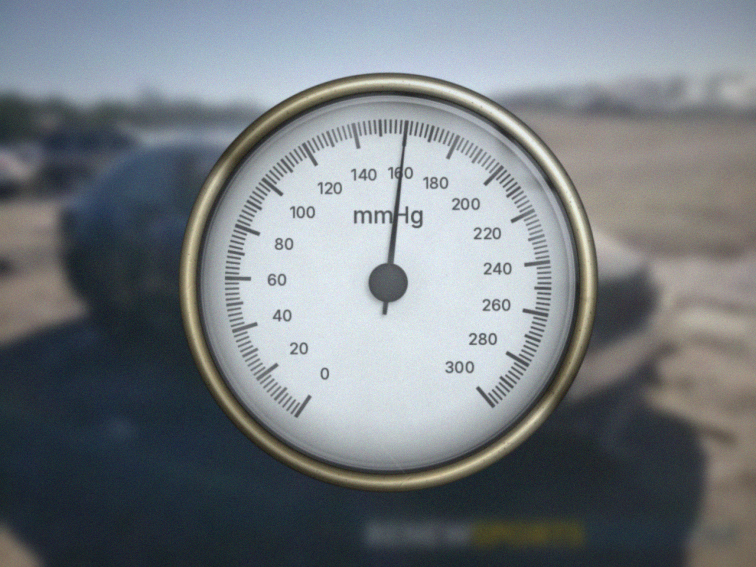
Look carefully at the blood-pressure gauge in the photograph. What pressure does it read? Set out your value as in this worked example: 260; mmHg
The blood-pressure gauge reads 160; mmHg
